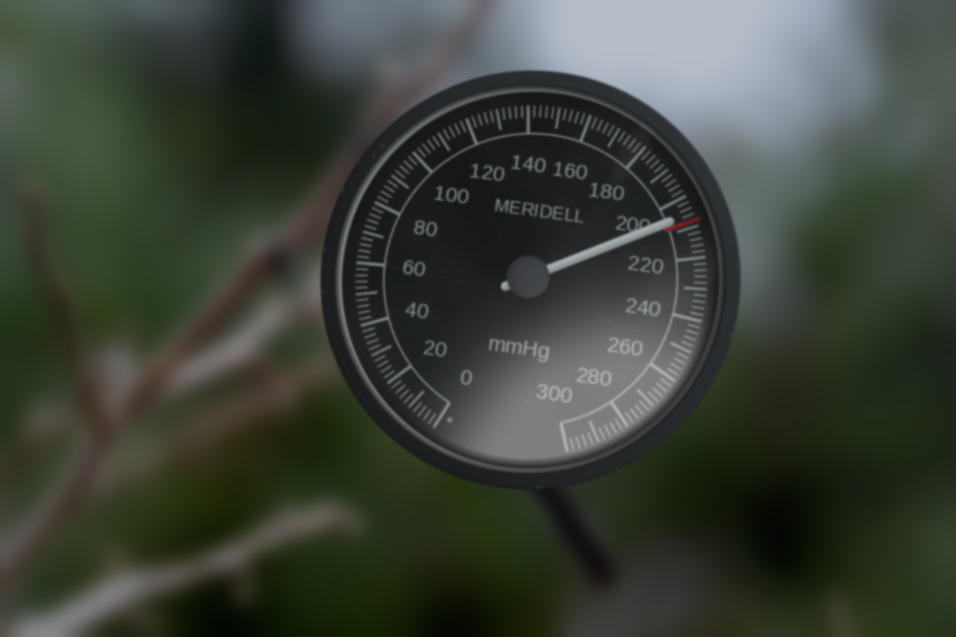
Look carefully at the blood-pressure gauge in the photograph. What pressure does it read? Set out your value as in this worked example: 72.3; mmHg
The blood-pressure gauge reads 206; mmHg
